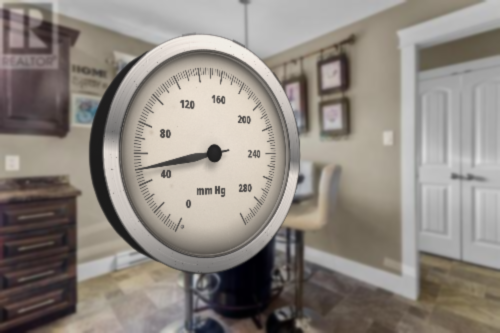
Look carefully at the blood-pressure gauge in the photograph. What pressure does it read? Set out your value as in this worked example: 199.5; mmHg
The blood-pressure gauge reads 50; mmHg
